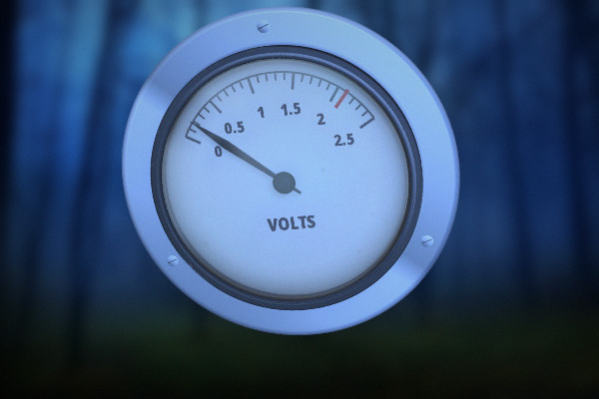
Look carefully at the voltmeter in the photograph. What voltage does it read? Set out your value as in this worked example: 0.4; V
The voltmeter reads 0.2; V
